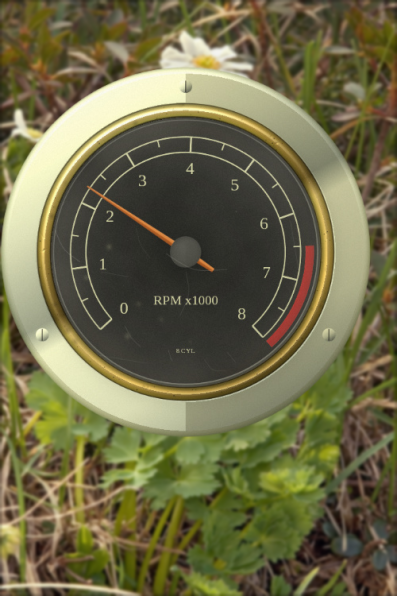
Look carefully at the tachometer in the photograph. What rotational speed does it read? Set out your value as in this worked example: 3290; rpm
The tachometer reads 2250; rpm
